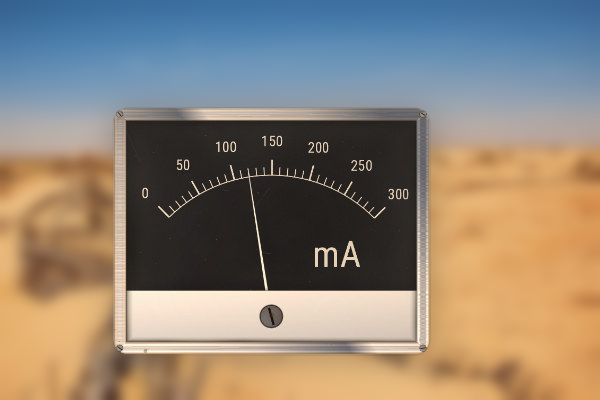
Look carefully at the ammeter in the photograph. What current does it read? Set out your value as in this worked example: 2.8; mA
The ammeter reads 120; mA
